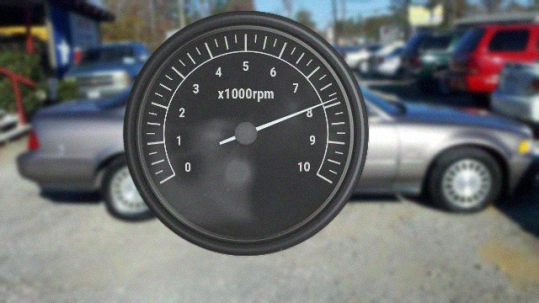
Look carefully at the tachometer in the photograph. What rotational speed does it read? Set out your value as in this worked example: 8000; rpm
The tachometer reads 7875; rpm
